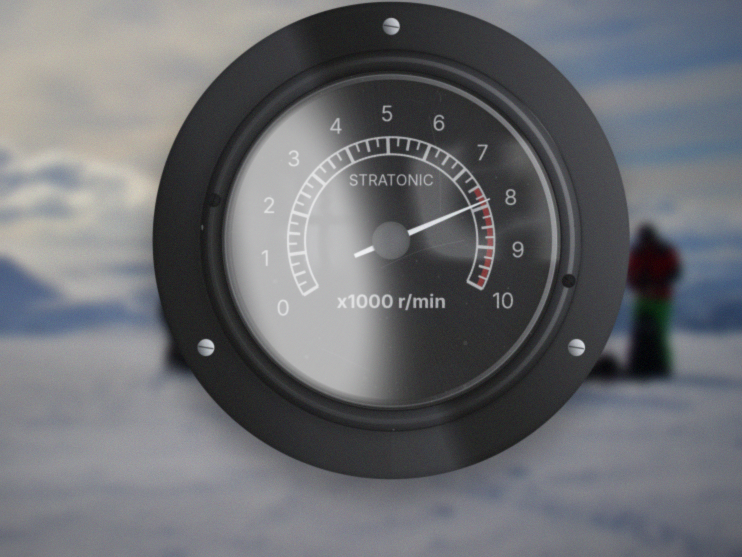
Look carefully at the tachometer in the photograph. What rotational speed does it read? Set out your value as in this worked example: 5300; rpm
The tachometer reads 7875; rpm
